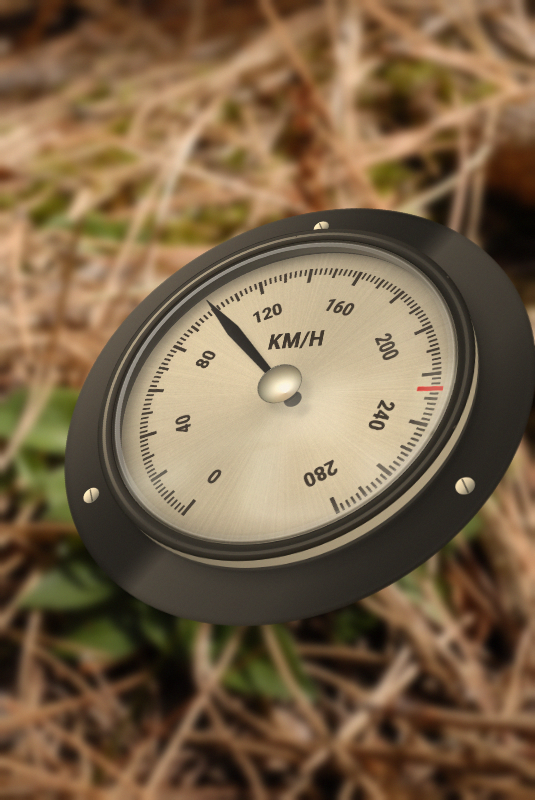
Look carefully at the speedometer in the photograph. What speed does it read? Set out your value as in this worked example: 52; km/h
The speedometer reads 100; km/h
